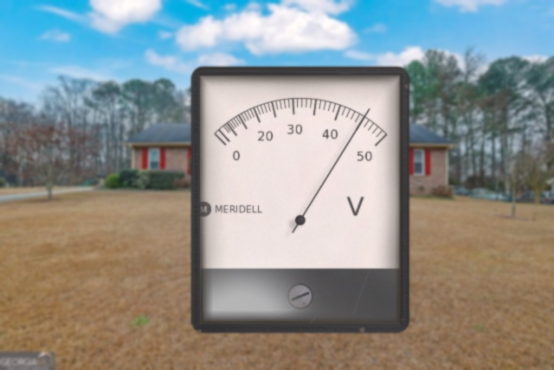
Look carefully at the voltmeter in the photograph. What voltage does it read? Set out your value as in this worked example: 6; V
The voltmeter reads 45; V
